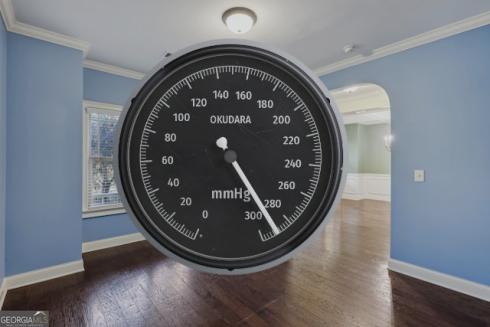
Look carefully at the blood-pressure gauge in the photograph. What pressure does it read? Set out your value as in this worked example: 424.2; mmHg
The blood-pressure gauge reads 290; mmHg
